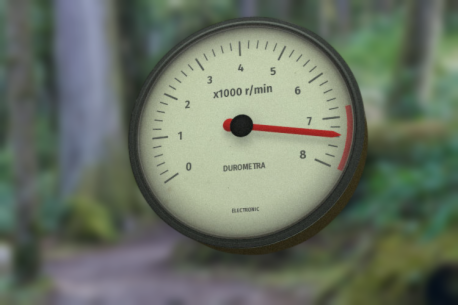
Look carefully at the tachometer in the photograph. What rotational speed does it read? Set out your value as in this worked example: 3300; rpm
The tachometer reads 7400; rpm
